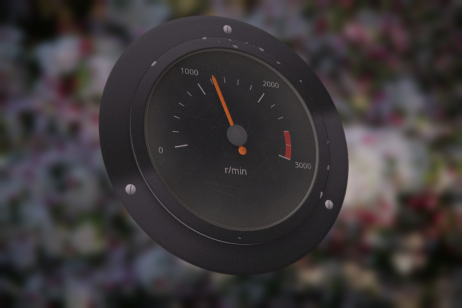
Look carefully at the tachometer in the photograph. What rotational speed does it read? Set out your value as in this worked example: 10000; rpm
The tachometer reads 1200; rpm
